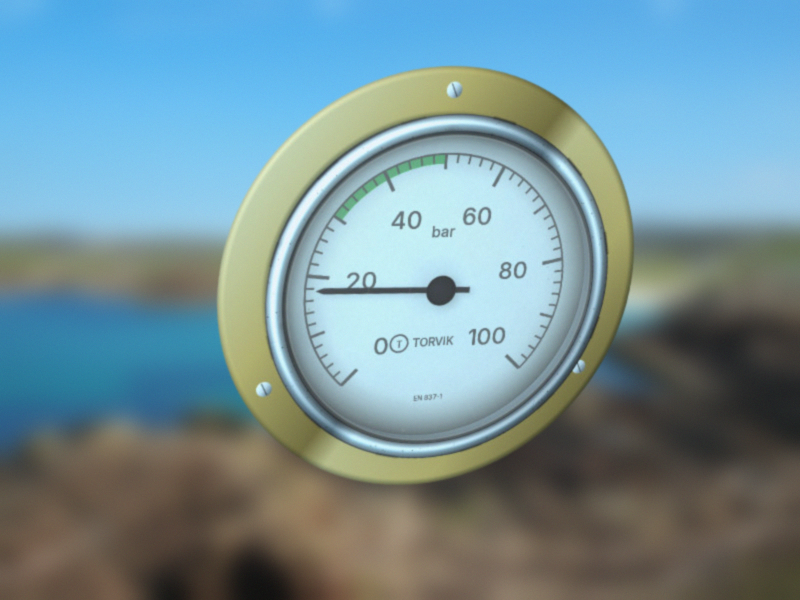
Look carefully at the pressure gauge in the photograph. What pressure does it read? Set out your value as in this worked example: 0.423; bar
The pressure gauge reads 18; bar
